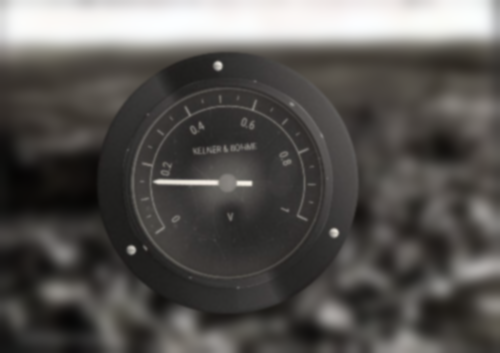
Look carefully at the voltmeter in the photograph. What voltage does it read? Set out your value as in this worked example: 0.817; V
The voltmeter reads 0.15; V
